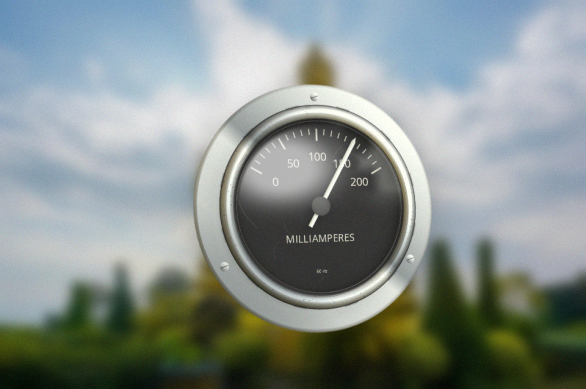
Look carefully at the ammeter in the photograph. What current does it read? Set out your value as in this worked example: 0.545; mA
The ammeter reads 150; mA
